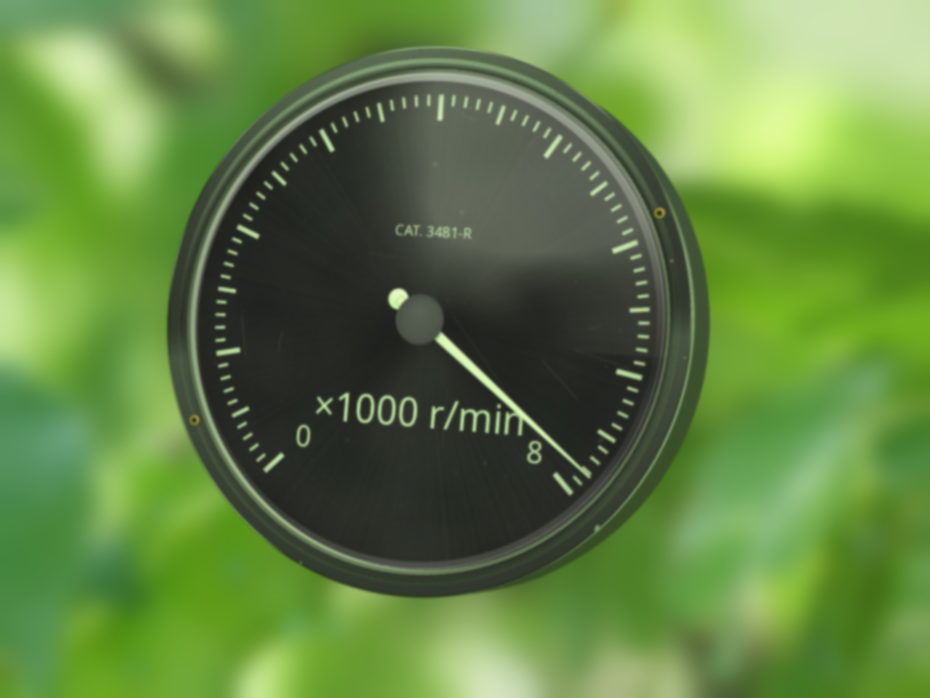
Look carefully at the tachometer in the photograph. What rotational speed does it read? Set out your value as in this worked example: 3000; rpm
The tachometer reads 7800; rpm
